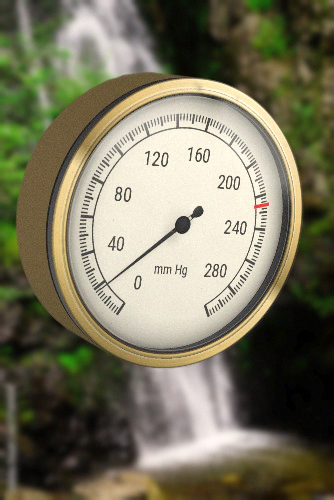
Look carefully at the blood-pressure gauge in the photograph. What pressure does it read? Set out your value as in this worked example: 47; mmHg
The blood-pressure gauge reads 20; mmHg
